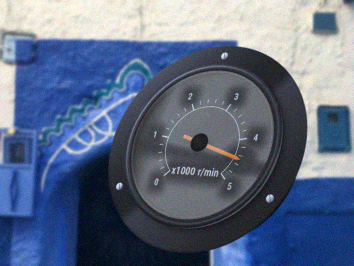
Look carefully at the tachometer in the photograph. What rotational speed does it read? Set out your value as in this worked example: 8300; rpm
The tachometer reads 4500; rpm
